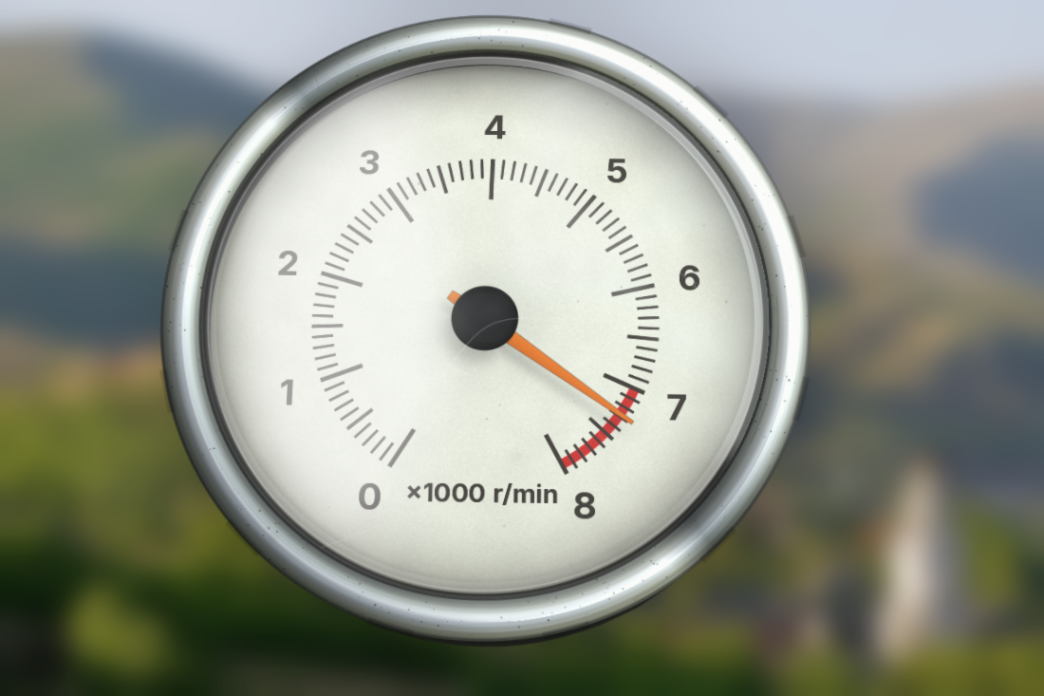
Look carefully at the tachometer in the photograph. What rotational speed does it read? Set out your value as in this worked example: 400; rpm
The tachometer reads 7300; rpm
